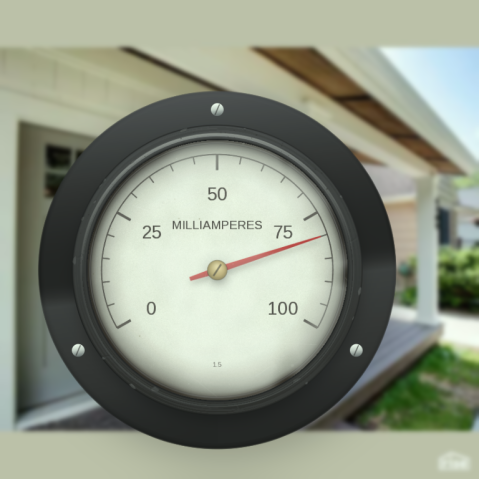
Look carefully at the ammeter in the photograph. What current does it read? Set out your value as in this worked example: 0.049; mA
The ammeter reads 80; mA
